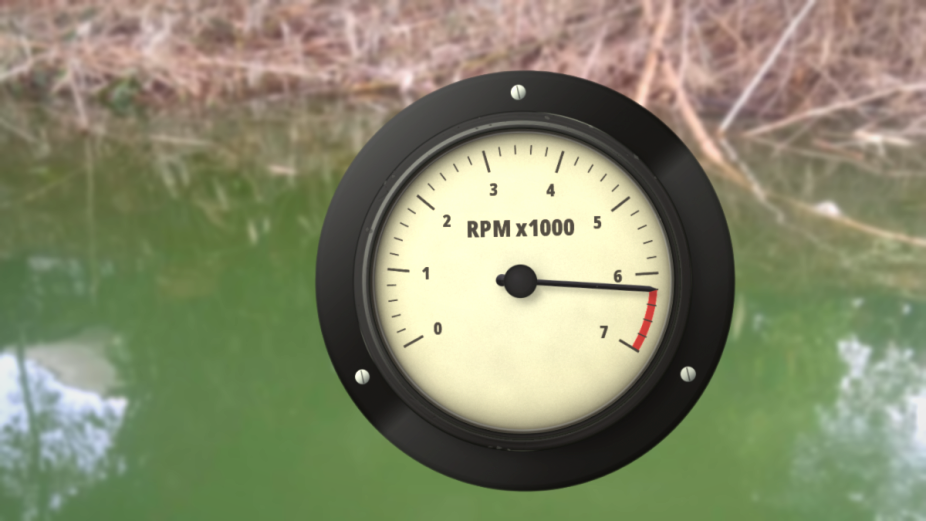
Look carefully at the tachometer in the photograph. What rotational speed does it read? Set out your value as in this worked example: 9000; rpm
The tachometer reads 6200; rpm
